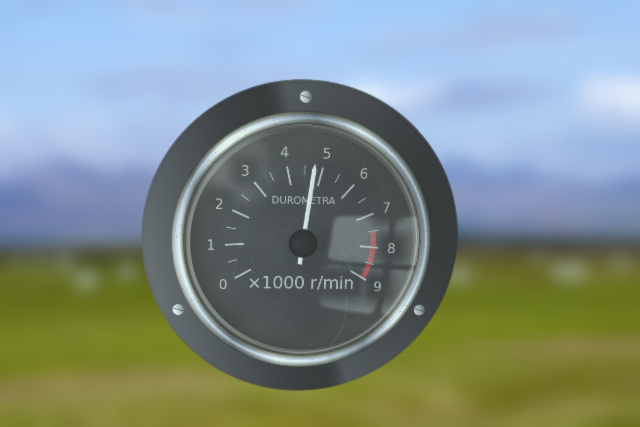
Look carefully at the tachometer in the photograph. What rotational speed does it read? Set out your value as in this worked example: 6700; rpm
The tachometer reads 4750; rpm
